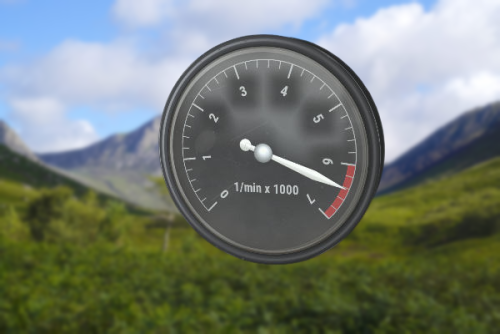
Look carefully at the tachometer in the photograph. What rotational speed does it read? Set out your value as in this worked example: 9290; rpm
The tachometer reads 6400; rpm
